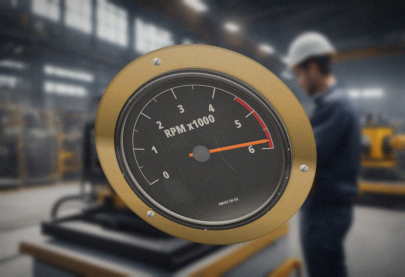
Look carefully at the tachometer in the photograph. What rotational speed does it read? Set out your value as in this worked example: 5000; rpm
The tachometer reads 5750; rpm
